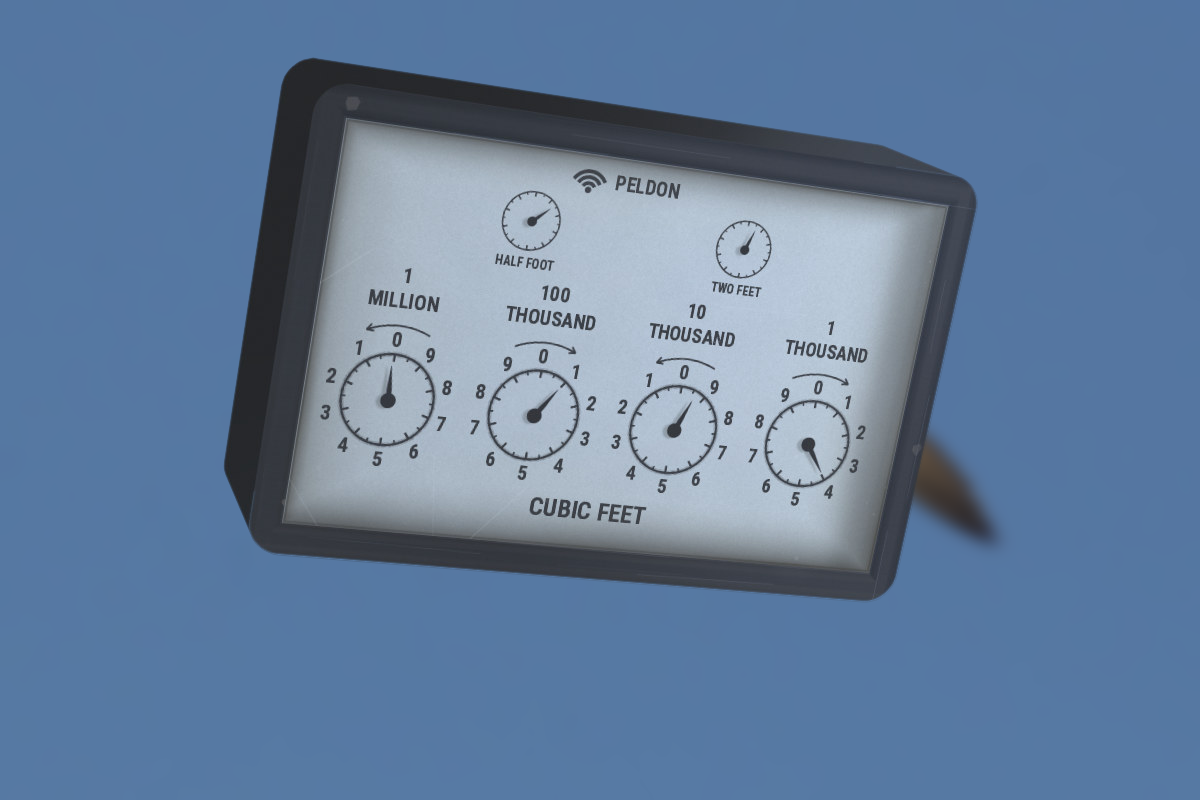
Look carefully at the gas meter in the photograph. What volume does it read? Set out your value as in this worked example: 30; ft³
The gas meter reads 9400; ft³
